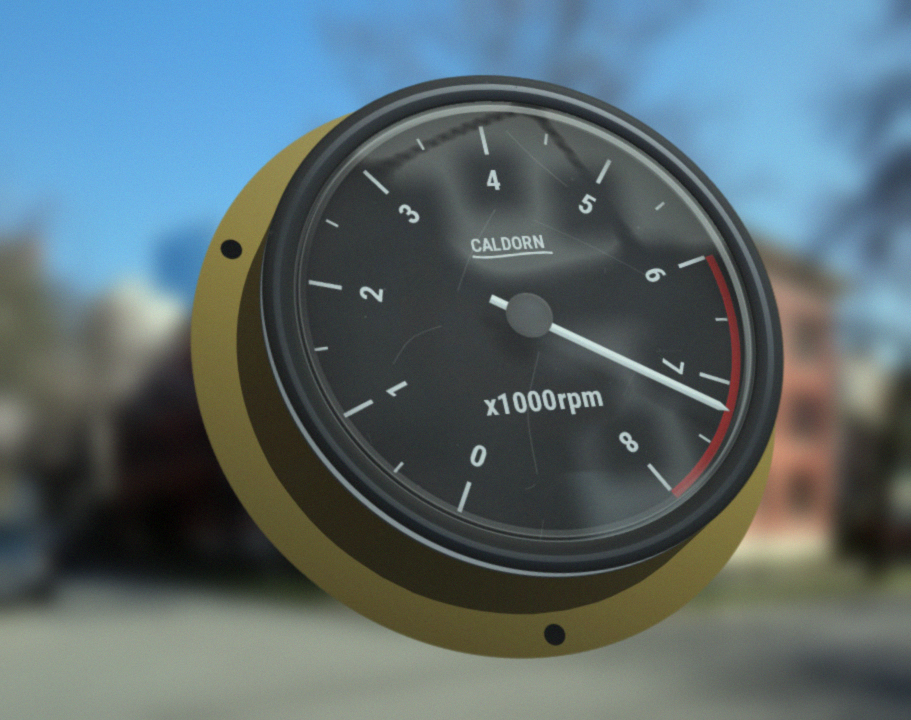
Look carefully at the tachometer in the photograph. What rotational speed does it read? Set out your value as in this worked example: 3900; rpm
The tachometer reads 7250; rpm
